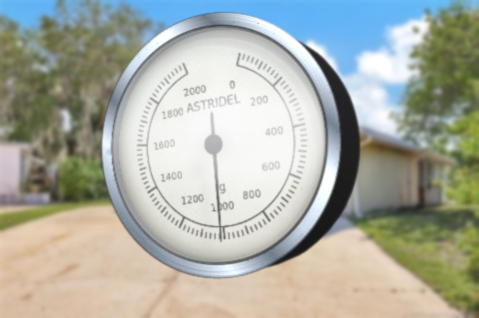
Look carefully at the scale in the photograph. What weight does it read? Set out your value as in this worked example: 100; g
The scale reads 1000; g
